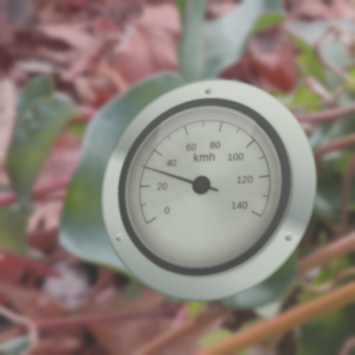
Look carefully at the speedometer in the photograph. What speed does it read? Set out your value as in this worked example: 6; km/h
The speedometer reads 30; km/h
